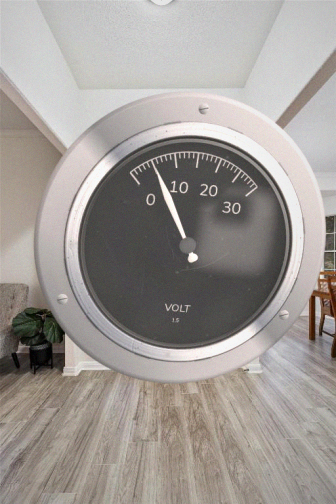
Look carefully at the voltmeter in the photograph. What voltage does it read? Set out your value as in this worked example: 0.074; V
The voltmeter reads 5; V
